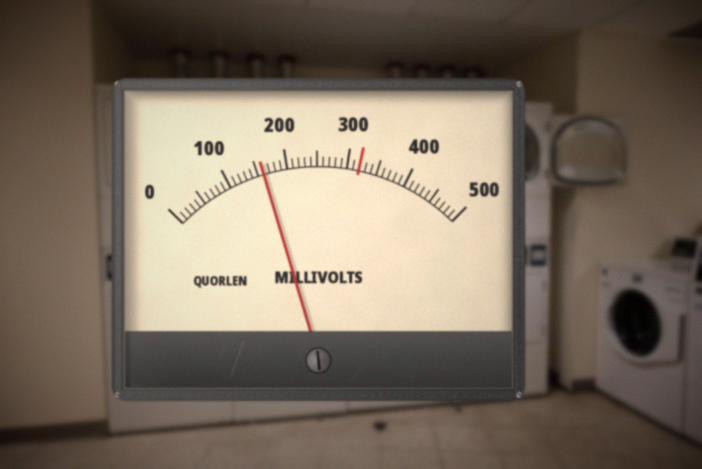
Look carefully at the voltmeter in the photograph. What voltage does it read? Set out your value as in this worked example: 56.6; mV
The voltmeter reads 160; mV
